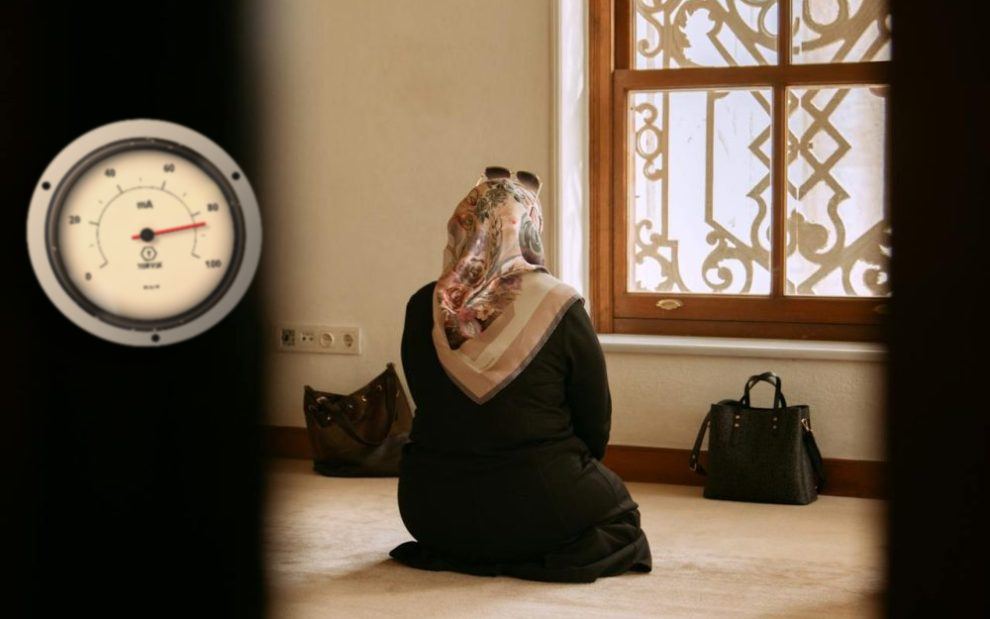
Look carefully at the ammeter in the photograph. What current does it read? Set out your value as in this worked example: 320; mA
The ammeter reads 85; mA
